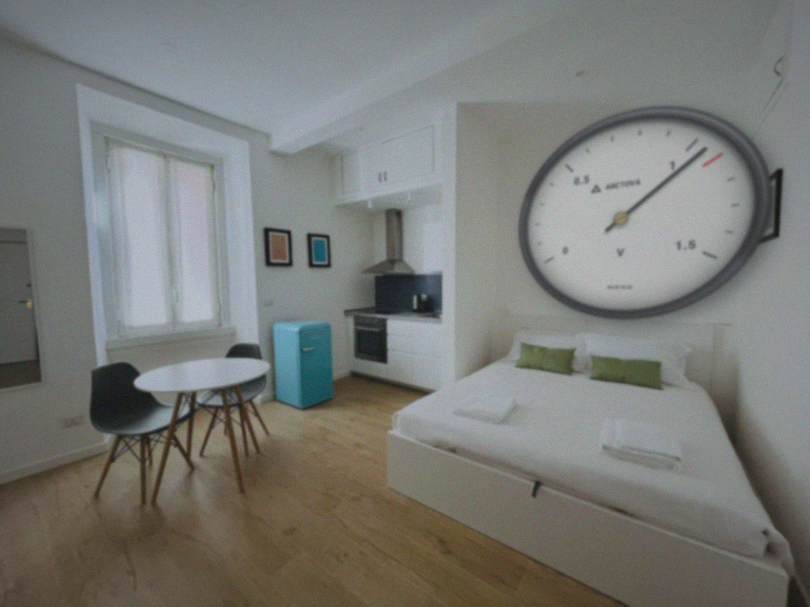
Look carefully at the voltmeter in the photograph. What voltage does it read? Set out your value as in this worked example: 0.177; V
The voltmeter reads 1.05; V
